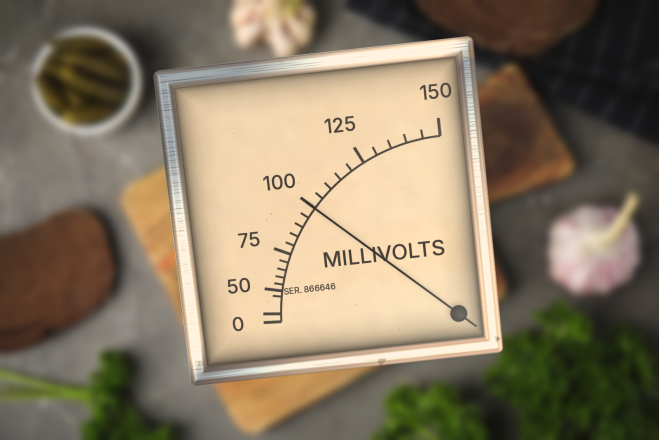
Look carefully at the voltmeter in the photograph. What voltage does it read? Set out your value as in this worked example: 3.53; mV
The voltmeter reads 100; mV
